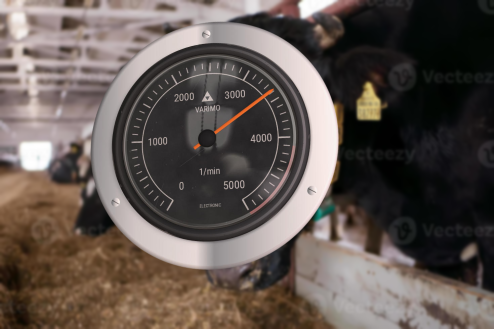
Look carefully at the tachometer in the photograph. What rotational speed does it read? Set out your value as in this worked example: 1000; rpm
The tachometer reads 3400; rpm
